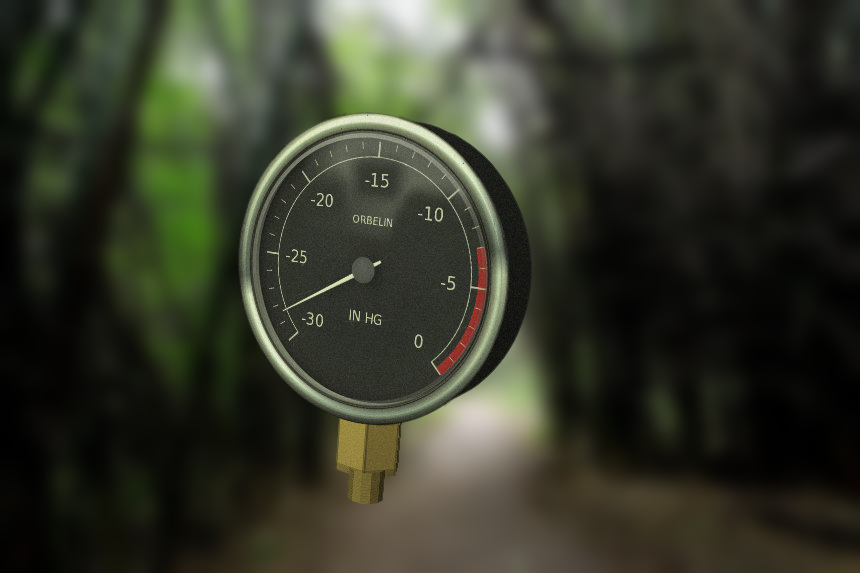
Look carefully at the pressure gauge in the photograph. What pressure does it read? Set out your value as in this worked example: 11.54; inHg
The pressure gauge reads -28.5; inHg
